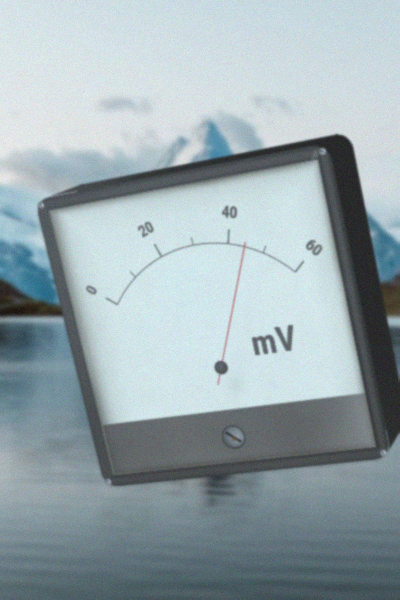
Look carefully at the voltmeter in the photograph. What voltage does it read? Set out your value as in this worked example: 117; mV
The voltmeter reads 45; mV
